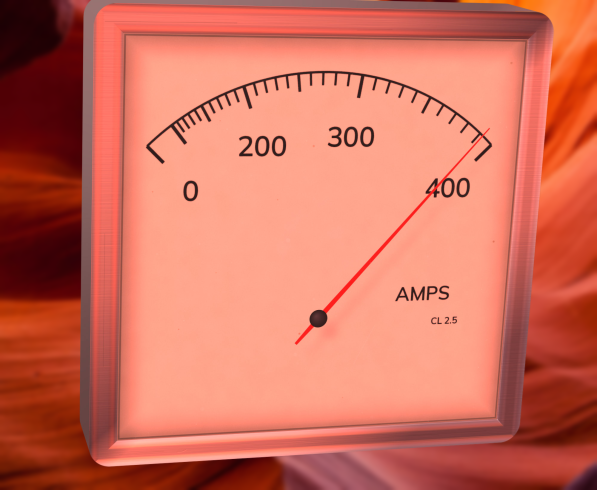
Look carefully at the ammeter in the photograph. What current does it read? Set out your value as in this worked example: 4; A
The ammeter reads 390; A
